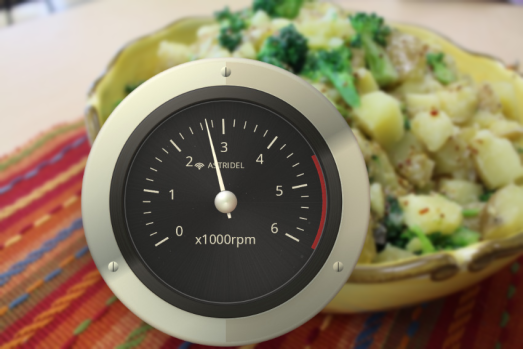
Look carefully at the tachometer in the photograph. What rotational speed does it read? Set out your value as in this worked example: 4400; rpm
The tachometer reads 2700; rpm
